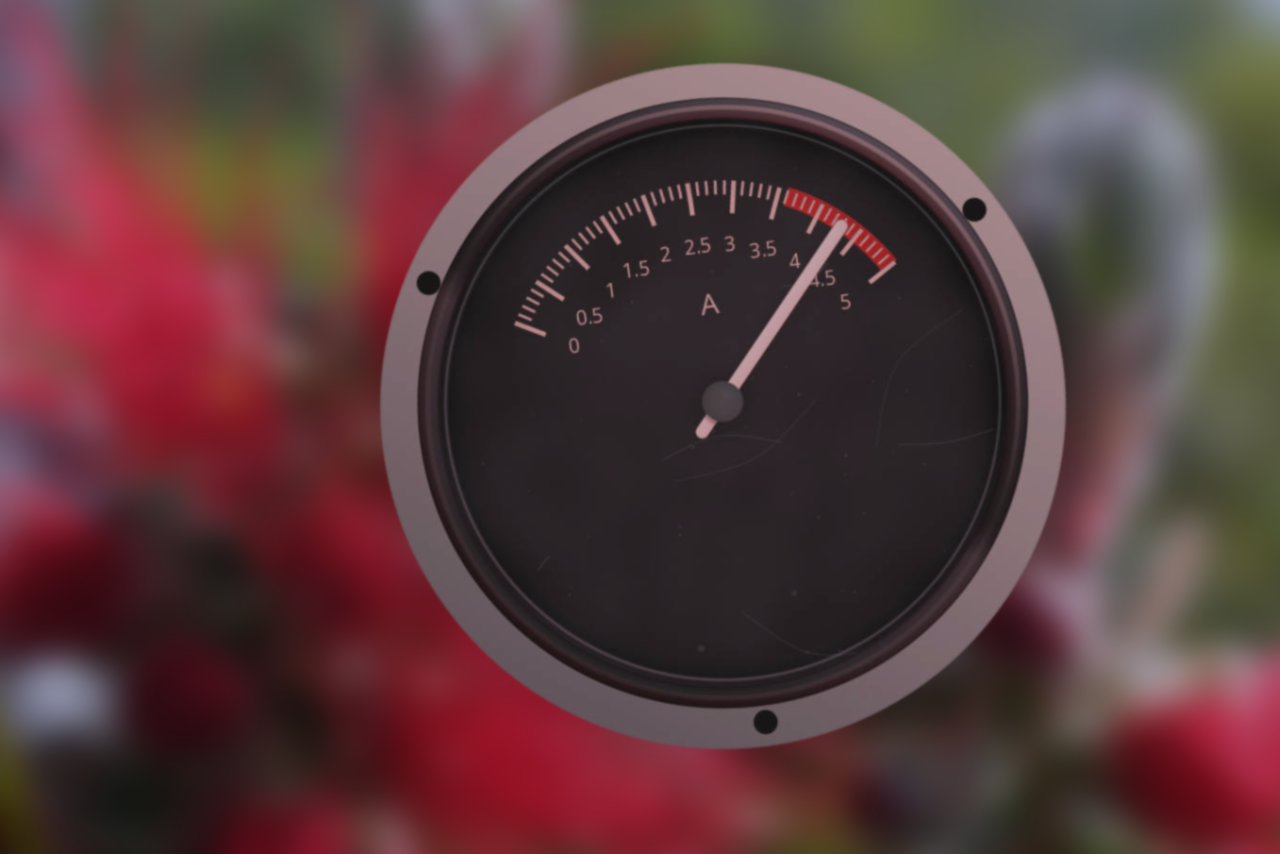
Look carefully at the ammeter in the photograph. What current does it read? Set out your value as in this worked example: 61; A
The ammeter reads 4.3; A
